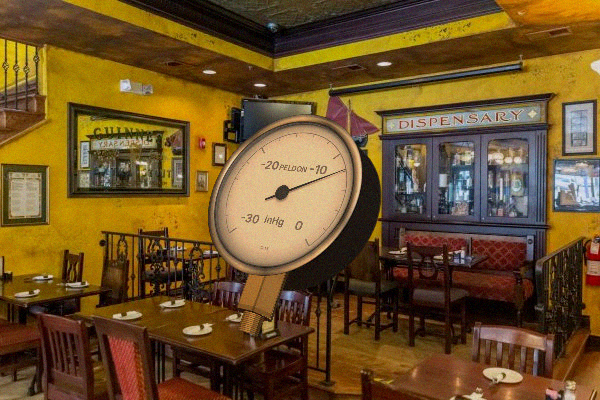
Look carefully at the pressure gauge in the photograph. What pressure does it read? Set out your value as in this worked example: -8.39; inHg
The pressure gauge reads -8; inHg
